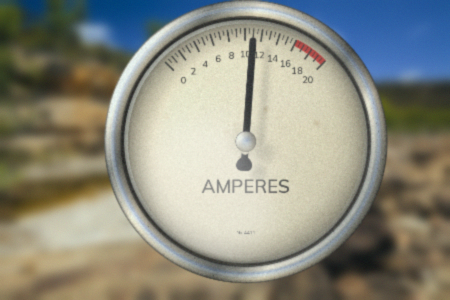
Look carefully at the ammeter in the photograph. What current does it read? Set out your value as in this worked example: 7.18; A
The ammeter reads 11; A
